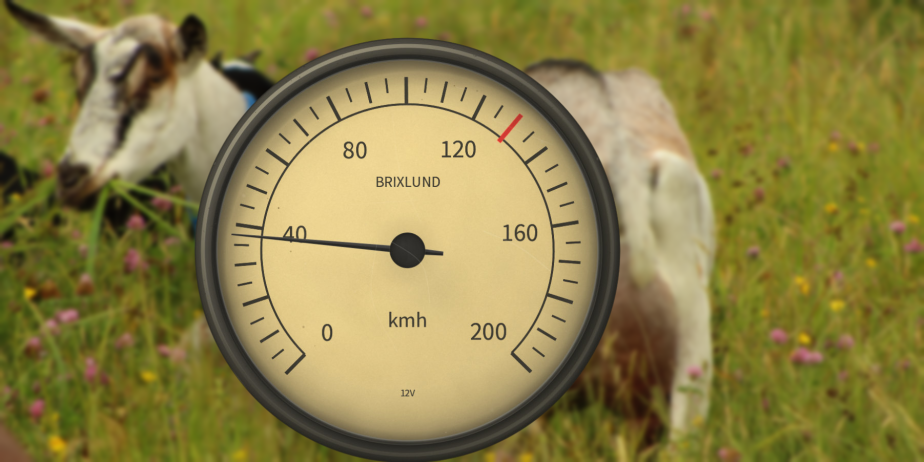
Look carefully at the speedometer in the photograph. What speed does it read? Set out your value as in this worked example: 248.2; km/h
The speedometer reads 37.5; km/h
